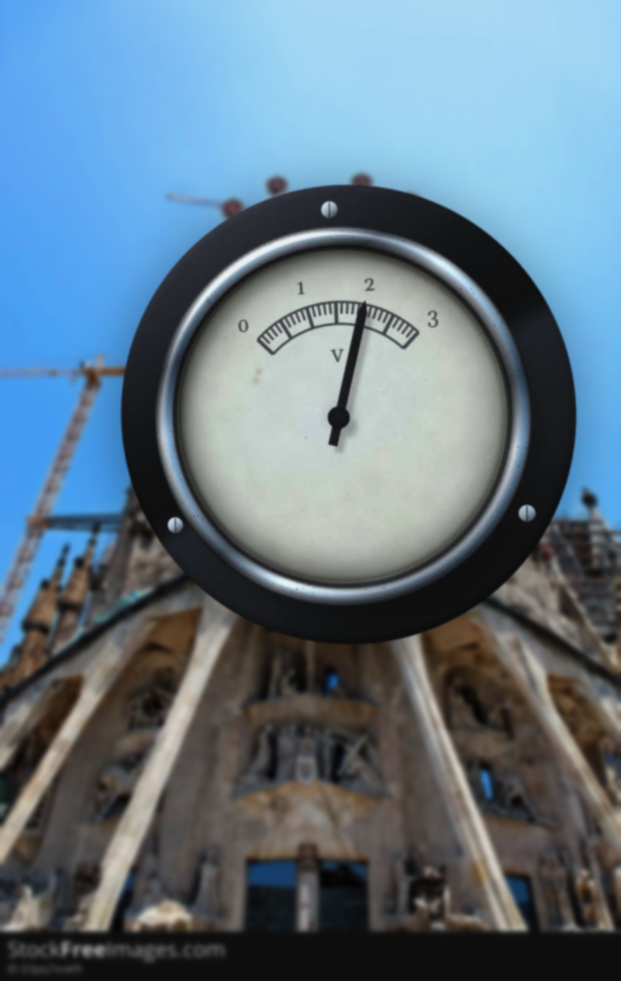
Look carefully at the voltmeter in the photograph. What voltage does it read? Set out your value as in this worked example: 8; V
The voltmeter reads 2; V
